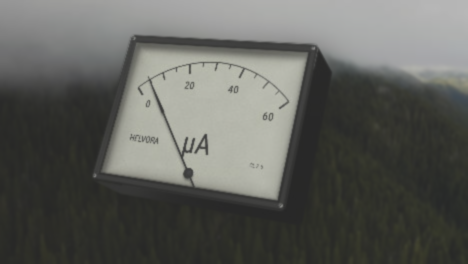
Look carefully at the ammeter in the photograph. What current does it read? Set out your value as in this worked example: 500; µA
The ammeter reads 5; µA
